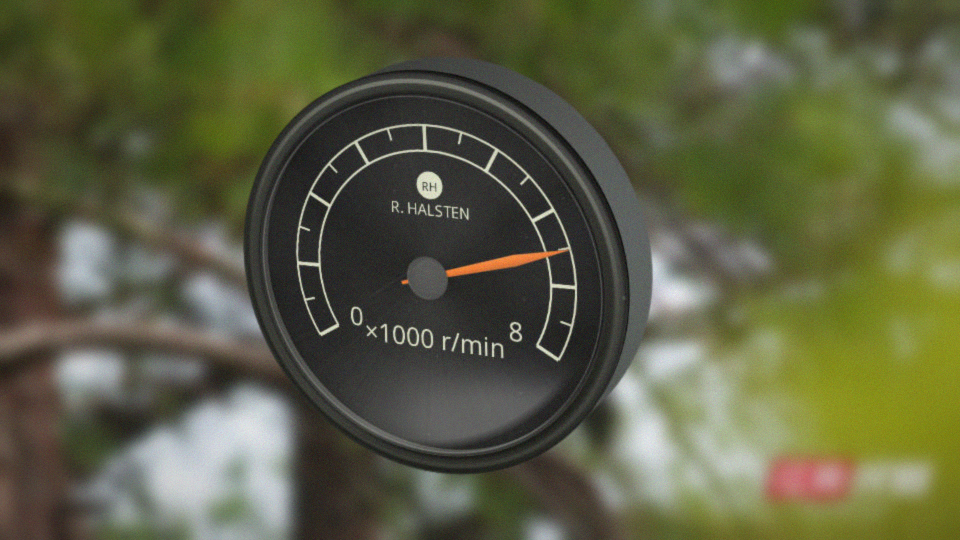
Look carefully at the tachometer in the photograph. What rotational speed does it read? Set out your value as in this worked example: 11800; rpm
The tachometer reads 6500; rpm
